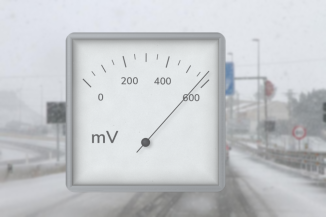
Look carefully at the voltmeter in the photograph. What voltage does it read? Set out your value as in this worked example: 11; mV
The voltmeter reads 575; mV
